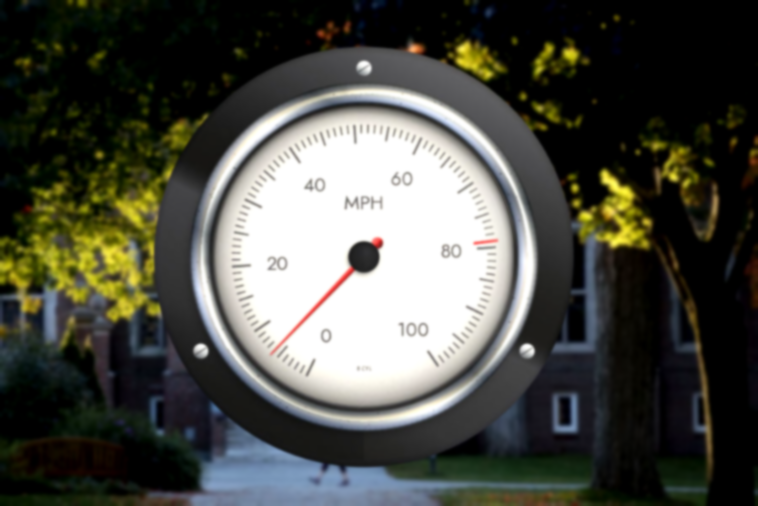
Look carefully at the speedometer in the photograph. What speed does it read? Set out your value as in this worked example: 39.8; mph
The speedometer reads 6; mph
